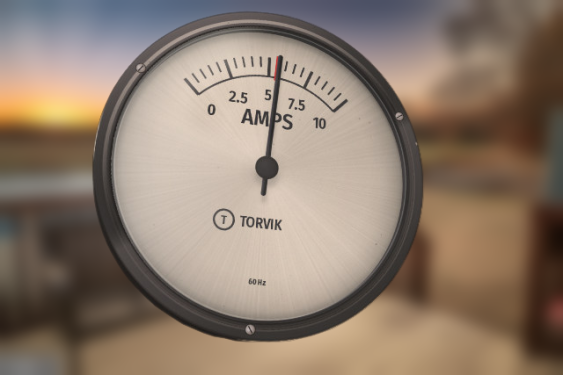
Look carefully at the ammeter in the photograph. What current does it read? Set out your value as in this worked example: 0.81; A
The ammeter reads 5.5; A
